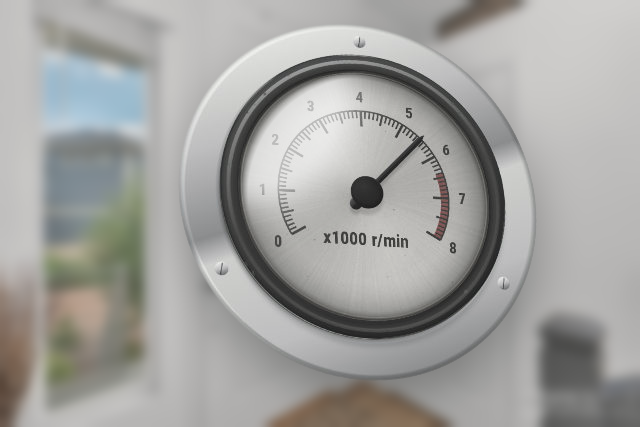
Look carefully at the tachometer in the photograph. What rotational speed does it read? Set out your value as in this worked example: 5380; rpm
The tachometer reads 5500; rpm
